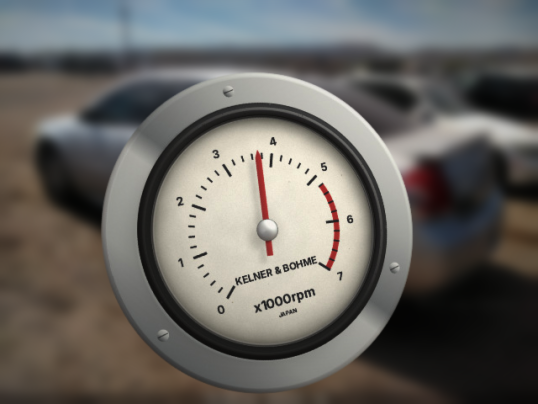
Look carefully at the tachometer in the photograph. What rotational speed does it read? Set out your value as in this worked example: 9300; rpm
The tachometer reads 3700; rpm
